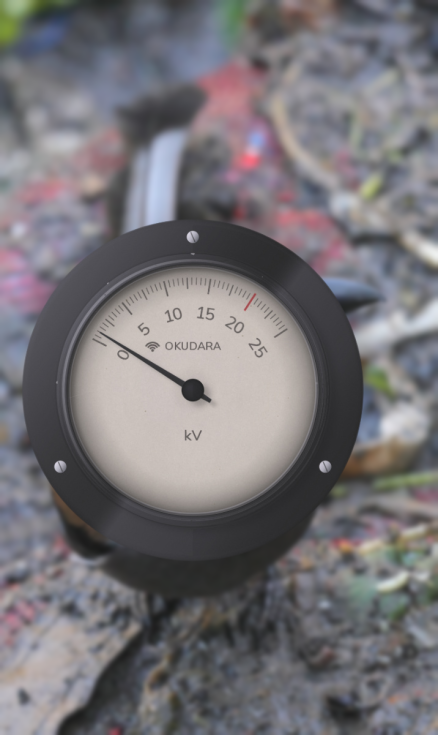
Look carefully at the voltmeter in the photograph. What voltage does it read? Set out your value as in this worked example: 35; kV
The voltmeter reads 1; kV
